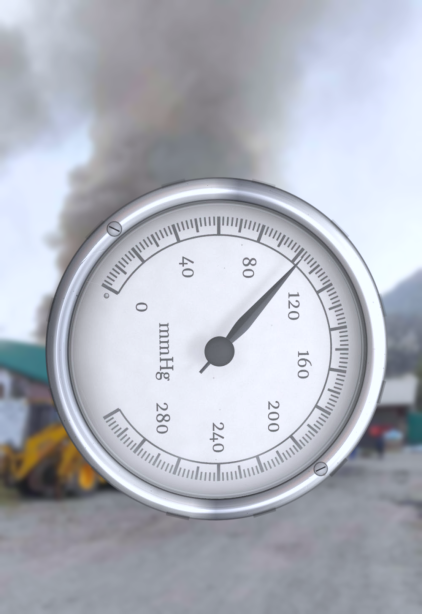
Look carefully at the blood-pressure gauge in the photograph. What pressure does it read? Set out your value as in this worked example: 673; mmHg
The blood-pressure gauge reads 102; mmHg
